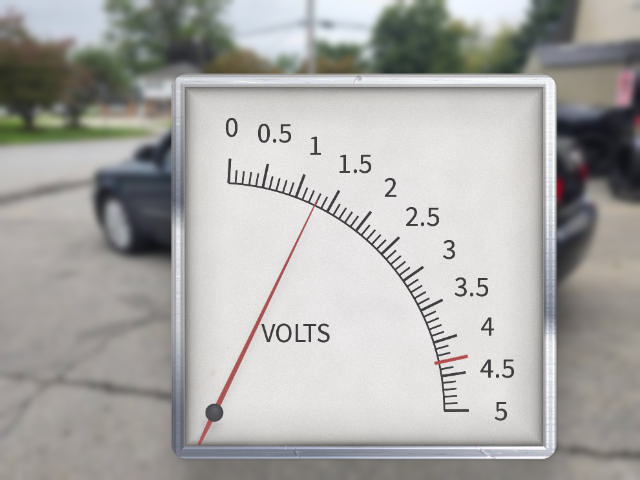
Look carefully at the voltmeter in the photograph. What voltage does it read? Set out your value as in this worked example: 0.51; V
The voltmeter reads 1.3; V
